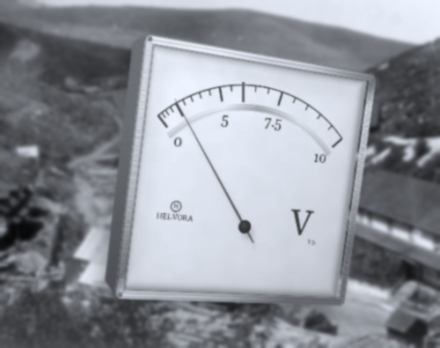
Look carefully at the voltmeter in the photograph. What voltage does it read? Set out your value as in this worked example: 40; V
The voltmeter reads 2.5; V
